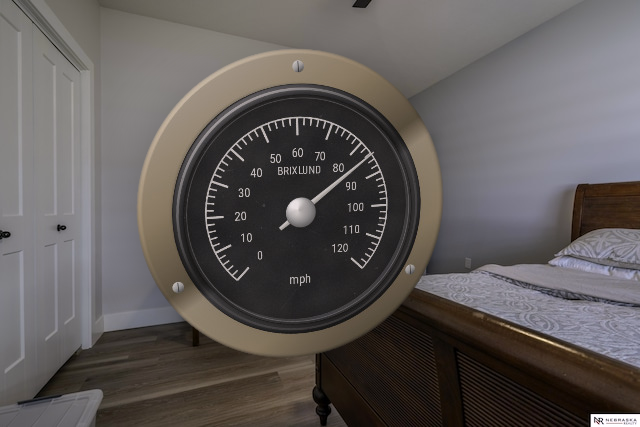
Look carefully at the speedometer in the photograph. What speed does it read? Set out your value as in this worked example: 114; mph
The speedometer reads 84; mph
